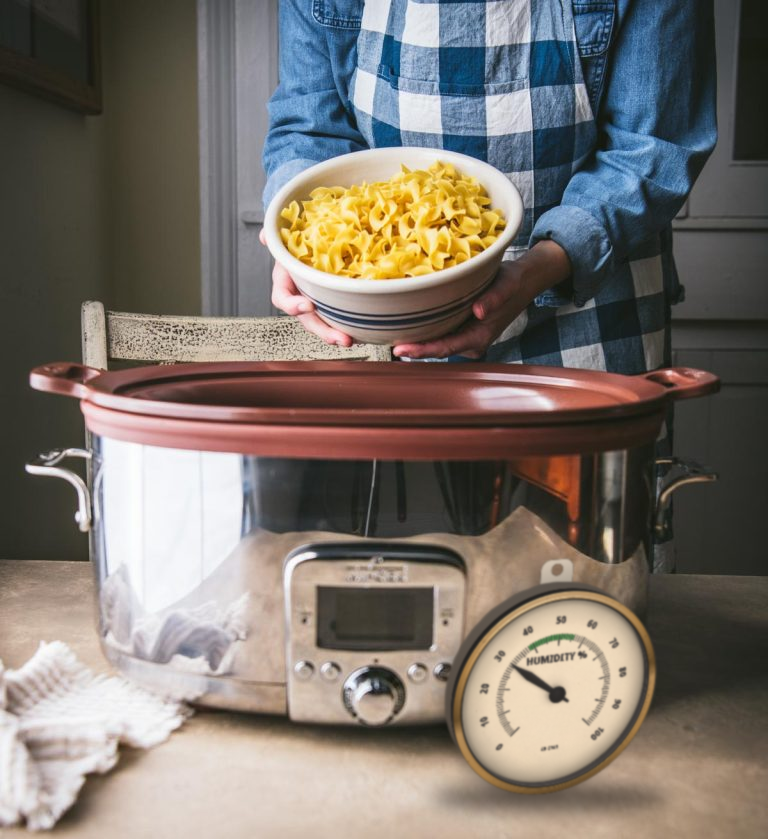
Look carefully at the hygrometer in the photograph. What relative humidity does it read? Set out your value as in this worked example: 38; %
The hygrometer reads 30; %
